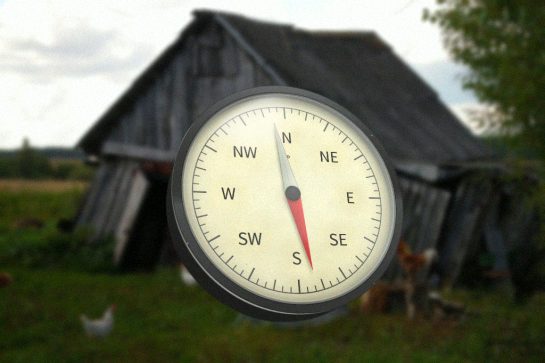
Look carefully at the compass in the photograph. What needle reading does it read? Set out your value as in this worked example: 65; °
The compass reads 170; °
